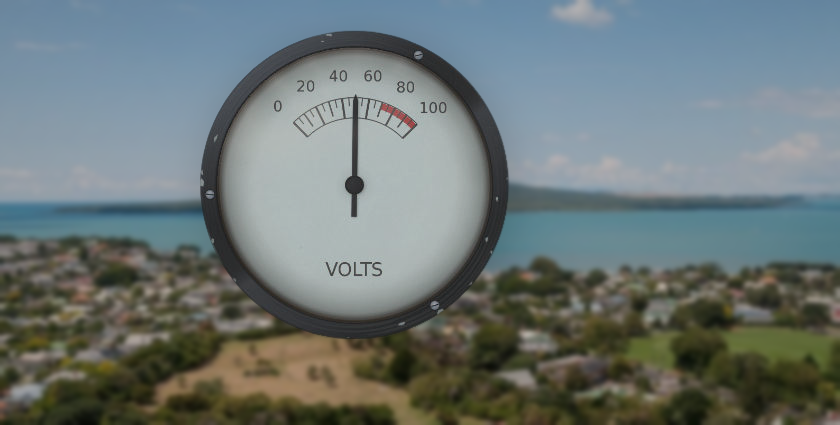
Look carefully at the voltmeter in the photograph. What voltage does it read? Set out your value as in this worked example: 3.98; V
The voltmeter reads 50; V
